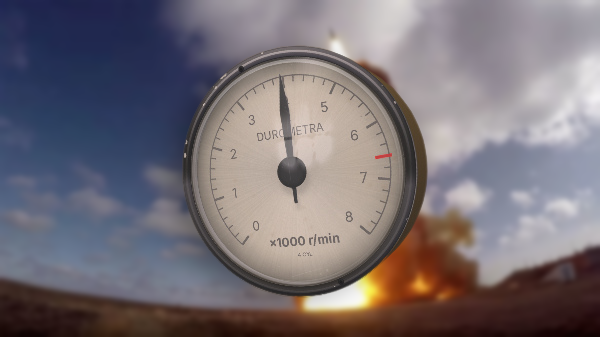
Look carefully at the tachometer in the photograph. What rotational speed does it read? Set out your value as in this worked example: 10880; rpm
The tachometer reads 4000; rpm
